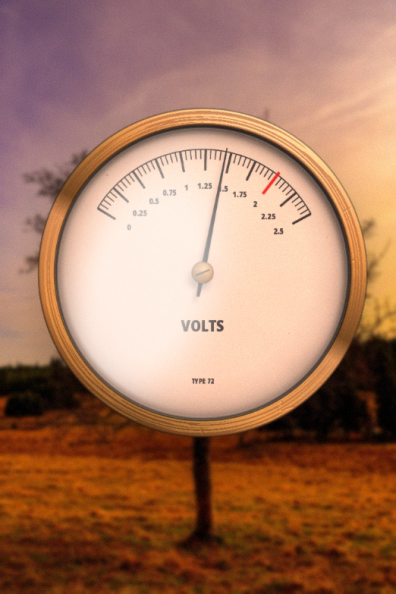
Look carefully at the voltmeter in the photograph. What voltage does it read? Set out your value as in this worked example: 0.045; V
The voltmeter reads 1.45; V
